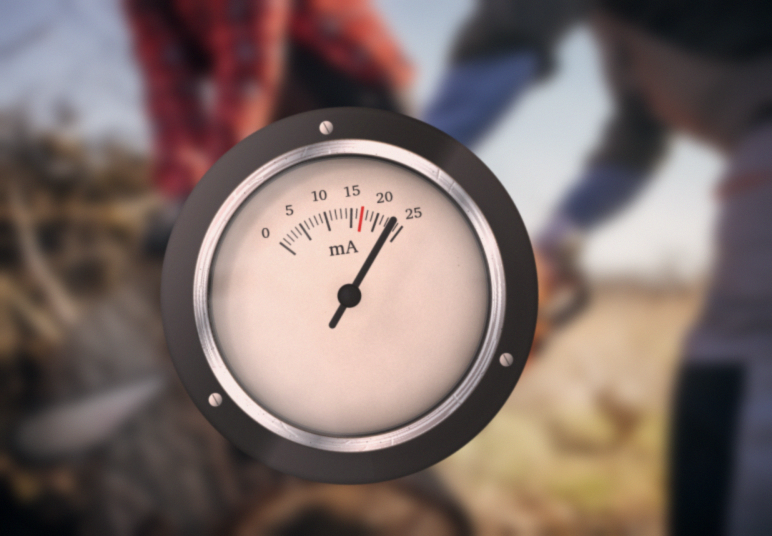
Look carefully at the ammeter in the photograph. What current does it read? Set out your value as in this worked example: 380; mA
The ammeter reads 23; mA
